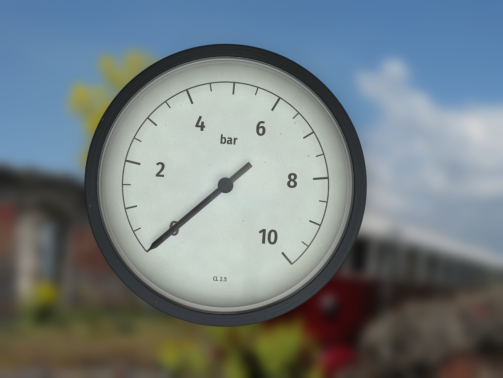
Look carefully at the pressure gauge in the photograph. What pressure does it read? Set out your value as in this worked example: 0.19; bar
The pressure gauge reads 0; bar
